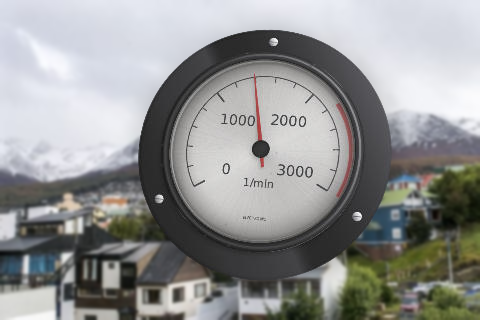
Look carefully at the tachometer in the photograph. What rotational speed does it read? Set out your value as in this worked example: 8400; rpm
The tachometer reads 1400; rpm
